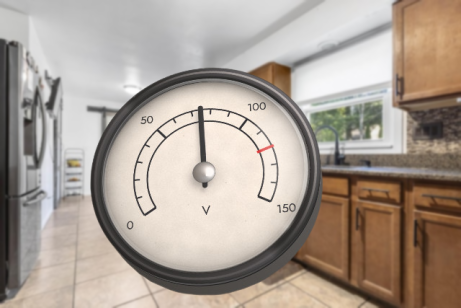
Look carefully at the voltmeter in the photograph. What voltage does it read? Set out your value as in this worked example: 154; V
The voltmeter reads 75; V
